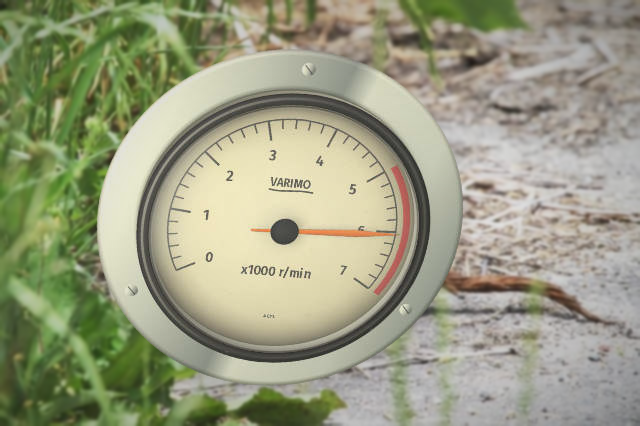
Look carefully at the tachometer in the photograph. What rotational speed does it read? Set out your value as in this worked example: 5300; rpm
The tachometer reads 6000; rpm
